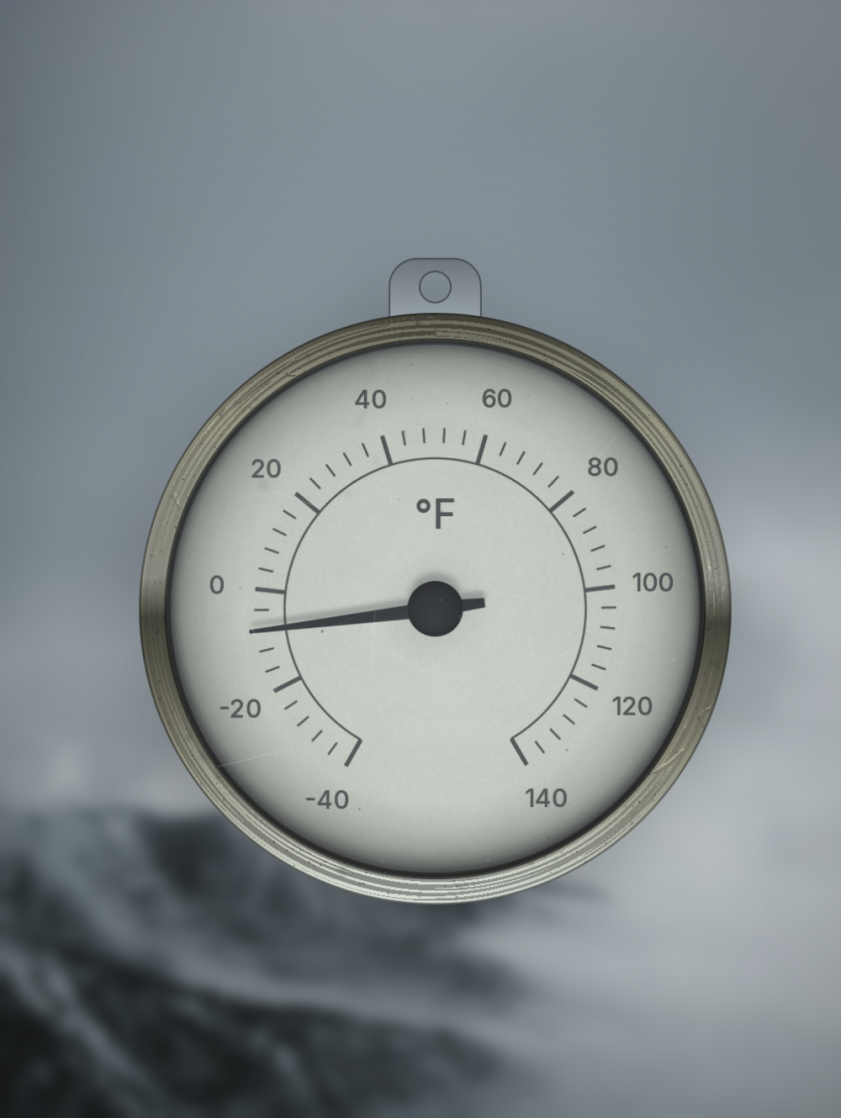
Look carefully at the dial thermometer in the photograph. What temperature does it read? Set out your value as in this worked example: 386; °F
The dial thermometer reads -8; °F
